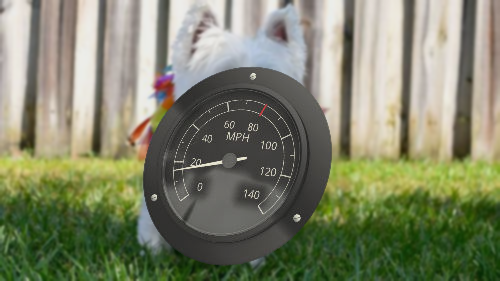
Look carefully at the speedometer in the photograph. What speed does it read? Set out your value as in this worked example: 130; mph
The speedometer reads 15; mph
